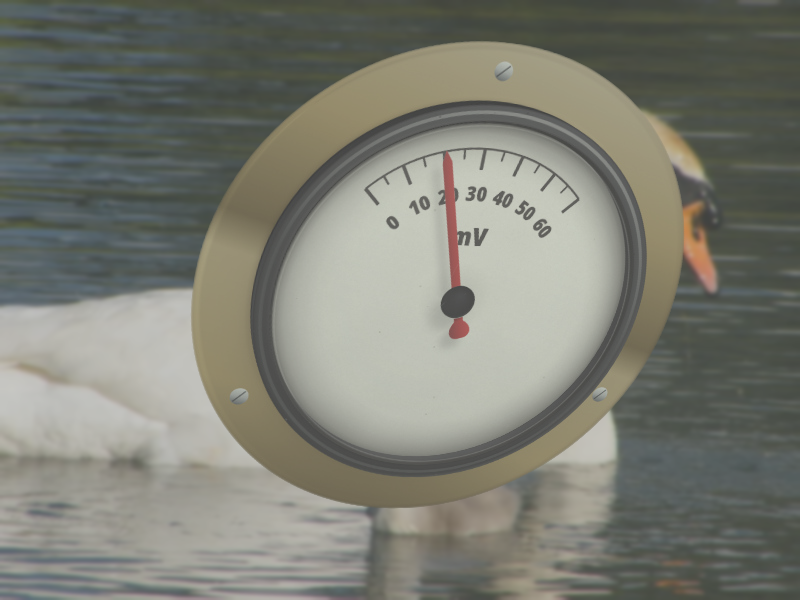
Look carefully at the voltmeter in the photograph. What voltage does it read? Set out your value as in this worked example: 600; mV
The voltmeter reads 20; mV
